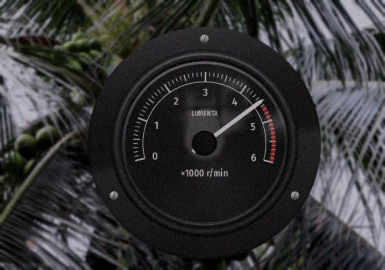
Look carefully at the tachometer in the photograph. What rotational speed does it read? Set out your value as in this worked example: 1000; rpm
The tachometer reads 4500; rpm
